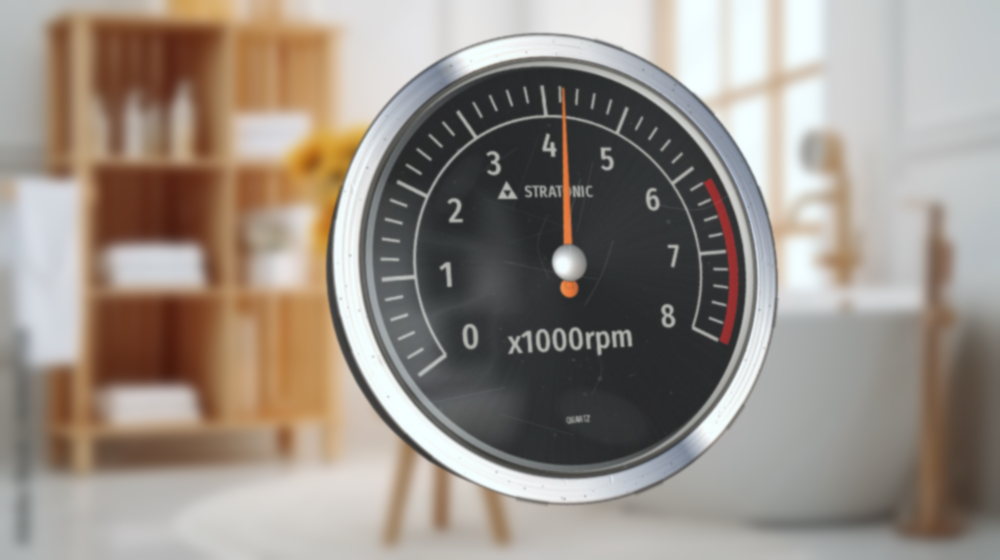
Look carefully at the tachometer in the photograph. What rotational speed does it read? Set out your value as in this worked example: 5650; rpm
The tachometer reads 4200; rpm
